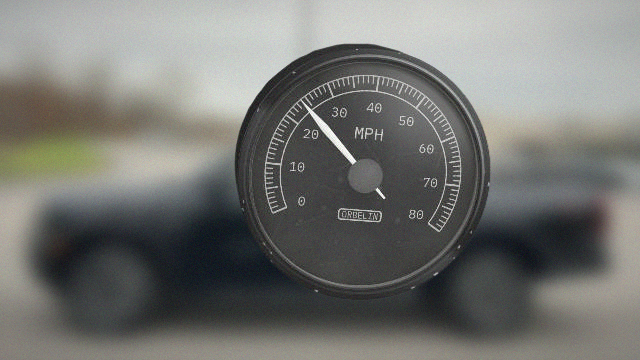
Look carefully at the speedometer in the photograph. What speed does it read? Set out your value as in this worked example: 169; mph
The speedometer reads 24; mph
